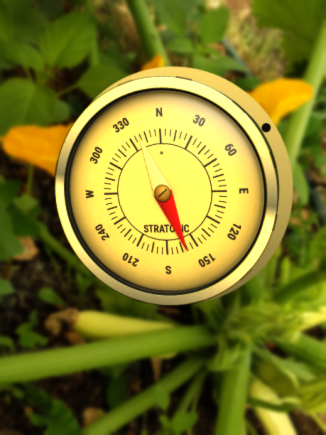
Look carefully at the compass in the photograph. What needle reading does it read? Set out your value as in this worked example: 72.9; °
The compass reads 160; °
